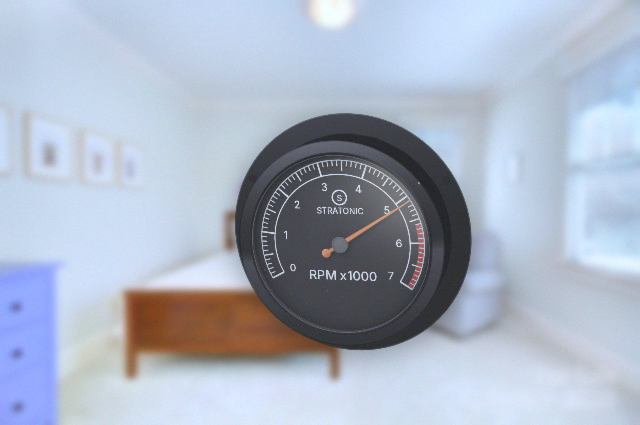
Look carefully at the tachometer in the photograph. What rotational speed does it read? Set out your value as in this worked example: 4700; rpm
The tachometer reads 5100; rpm
